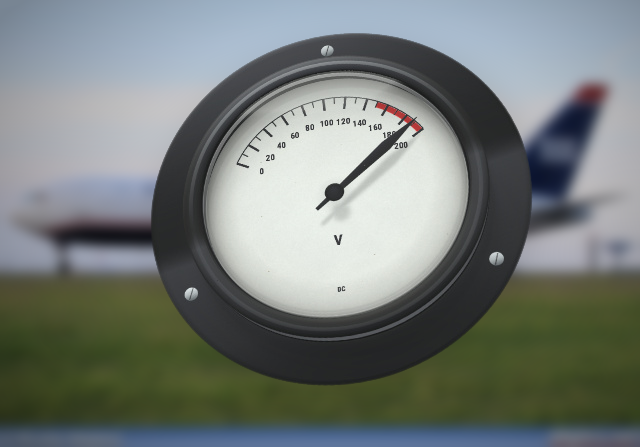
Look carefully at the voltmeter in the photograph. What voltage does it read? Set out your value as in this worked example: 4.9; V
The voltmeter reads 190; V
